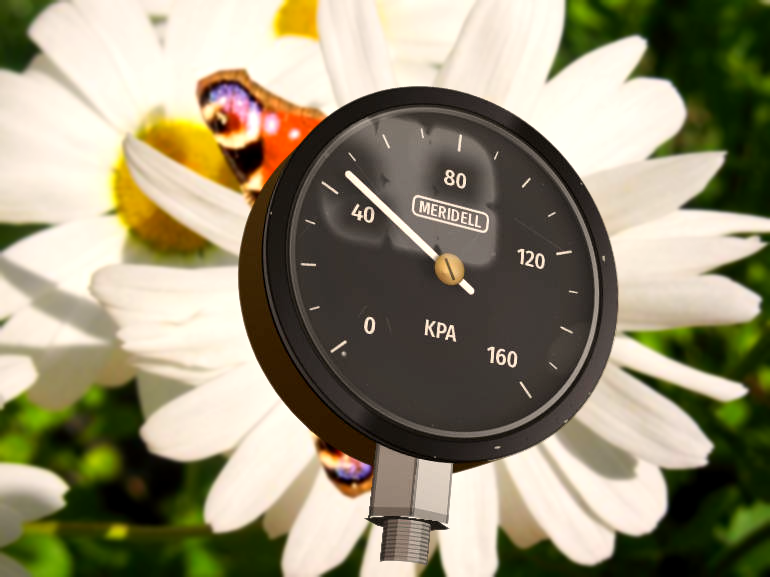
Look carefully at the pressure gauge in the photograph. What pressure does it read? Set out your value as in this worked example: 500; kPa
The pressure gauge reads 45; kPa
